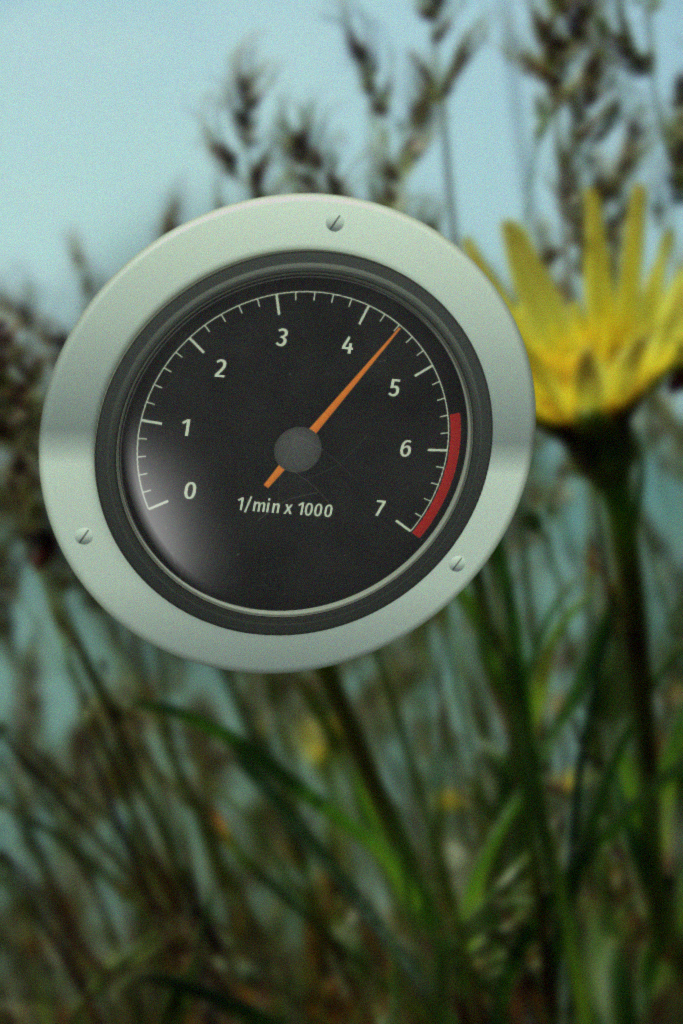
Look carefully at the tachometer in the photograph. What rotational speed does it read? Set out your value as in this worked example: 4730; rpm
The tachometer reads 4400; rpm
